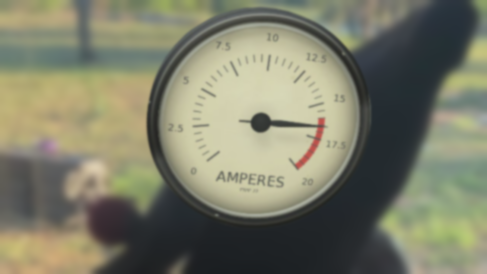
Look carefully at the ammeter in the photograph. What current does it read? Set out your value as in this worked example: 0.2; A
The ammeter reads 16.5; A
